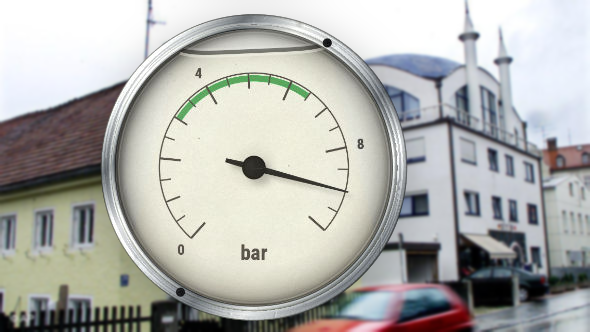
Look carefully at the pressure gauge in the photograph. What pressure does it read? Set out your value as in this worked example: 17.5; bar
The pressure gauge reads 9; bar
